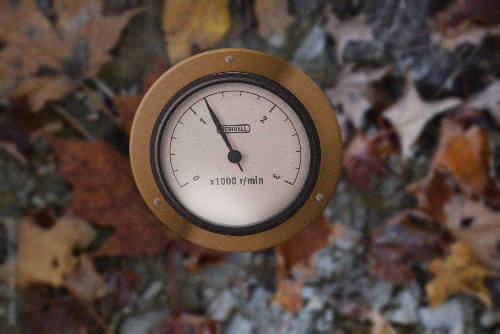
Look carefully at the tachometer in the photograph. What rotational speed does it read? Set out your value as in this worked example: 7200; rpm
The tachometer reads 1200; rpm
